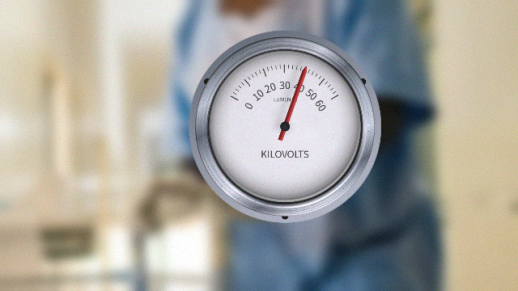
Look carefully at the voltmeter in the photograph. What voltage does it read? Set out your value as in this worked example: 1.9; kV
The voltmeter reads 40; kV
